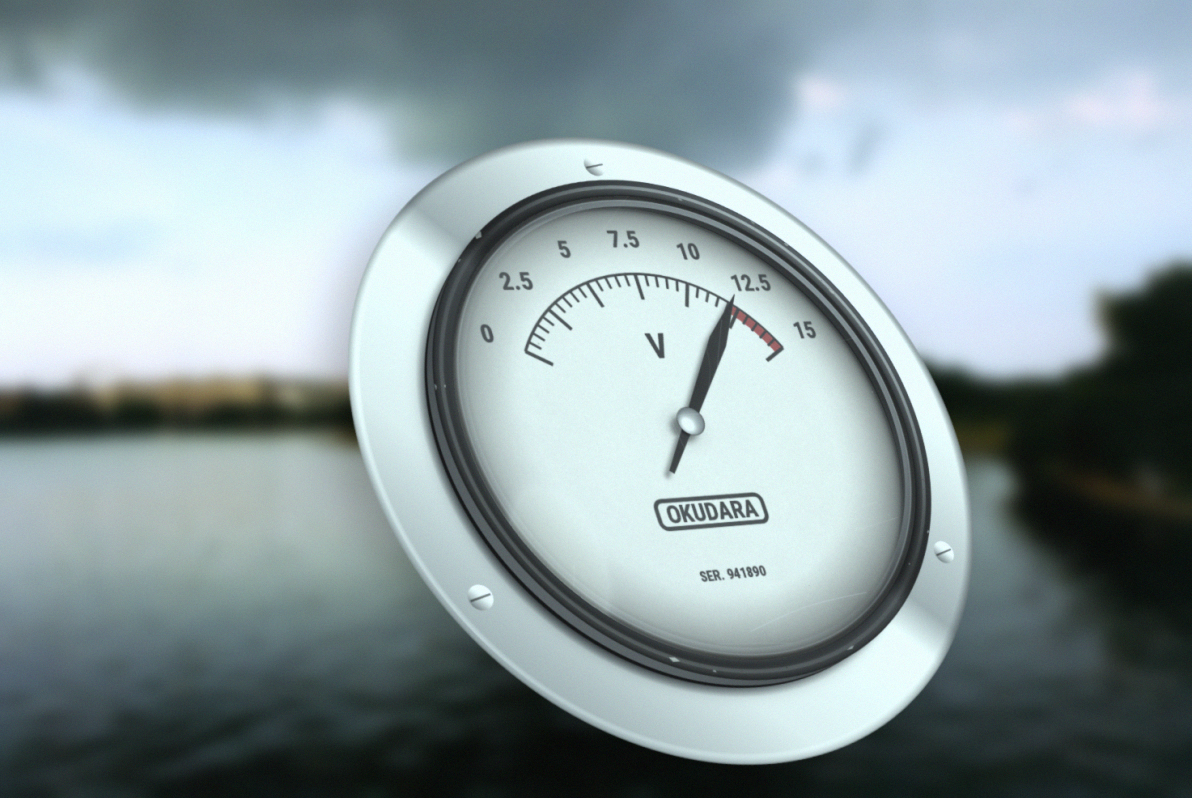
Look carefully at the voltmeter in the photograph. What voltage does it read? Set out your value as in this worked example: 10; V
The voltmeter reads 12; V
